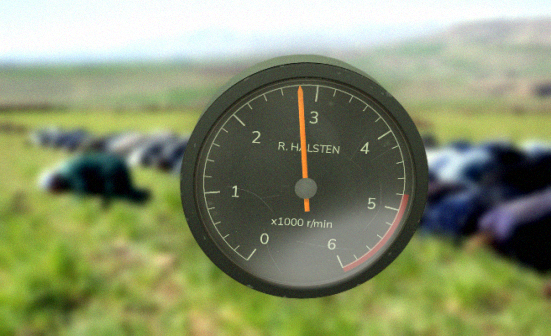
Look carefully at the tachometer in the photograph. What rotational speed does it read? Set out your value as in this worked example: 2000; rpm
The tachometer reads 2800; rpm
